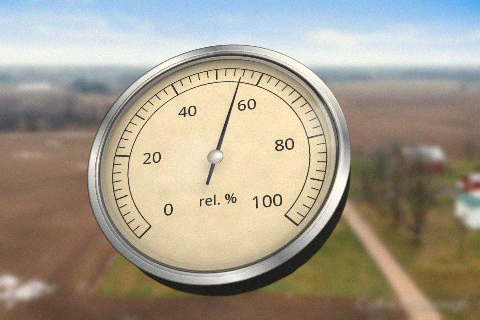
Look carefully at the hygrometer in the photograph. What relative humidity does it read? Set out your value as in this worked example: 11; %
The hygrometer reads 56; %
